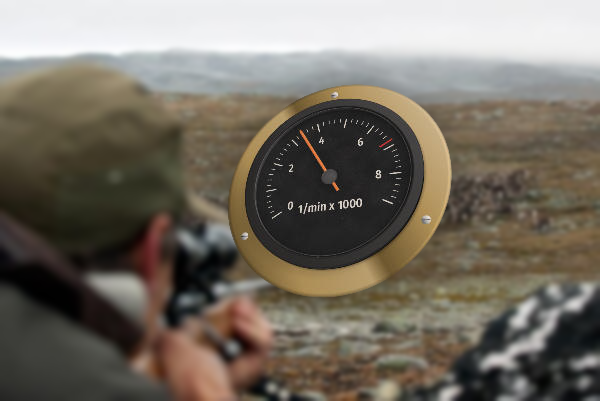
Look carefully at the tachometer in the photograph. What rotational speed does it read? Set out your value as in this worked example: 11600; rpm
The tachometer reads 3400; rpm
